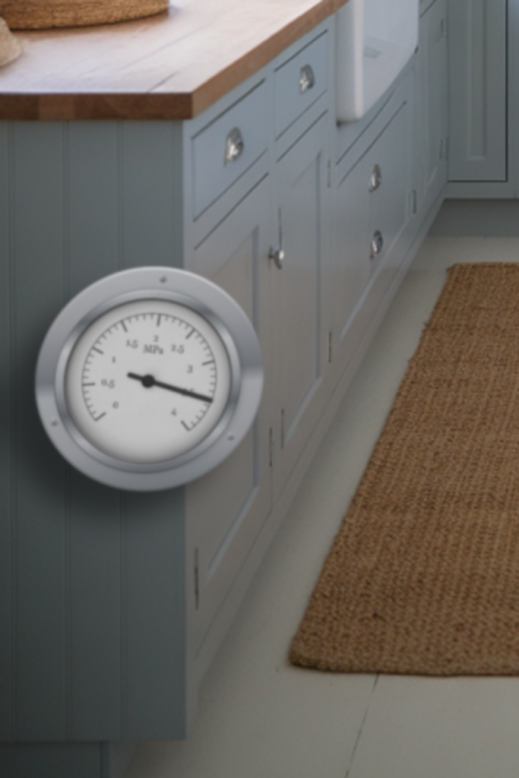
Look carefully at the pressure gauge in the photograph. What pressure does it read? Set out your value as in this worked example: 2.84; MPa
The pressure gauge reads 3.5; MPa
